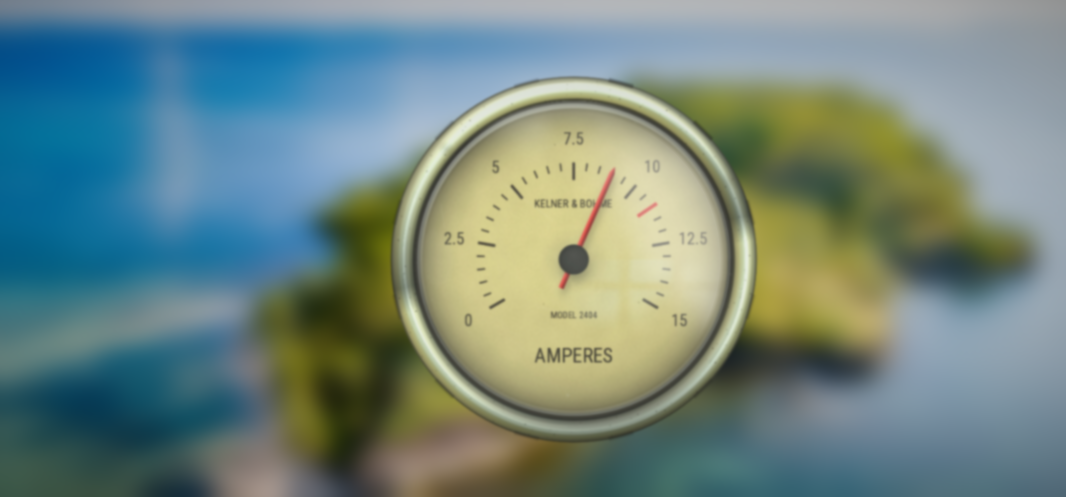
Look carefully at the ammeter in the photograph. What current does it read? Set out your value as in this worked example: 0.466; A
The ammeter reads 9; A
